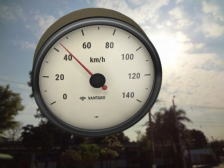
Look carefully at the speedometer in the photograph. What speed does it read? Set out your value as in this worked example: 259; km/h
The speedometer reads 45; km/h
